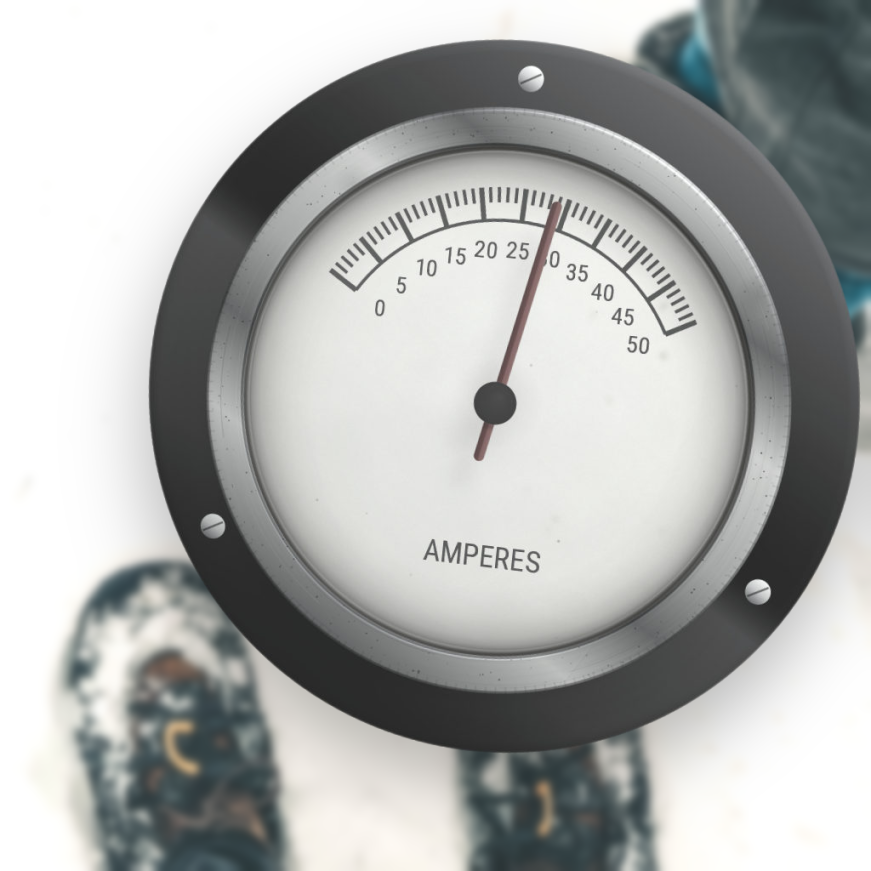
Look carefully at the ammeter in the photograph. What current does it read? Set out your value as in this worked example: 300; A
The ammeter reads 29; A
